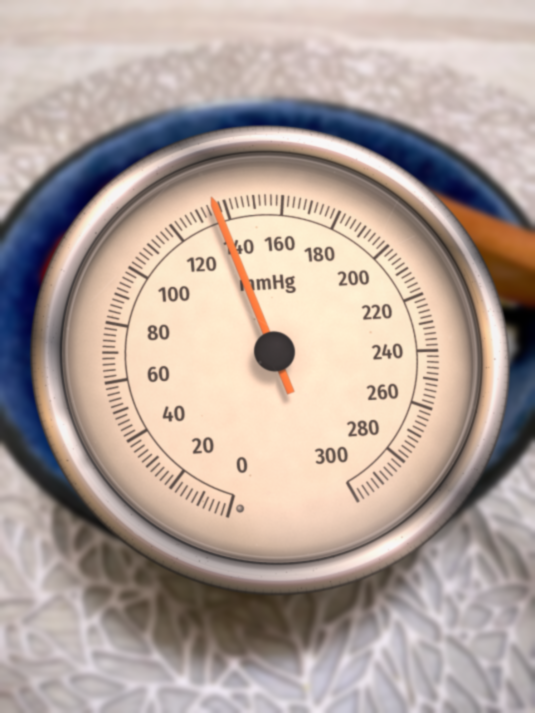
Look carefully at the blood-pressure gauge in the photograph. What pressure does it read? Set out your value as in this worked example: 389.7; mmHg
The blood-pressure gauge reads 136; mmHg
